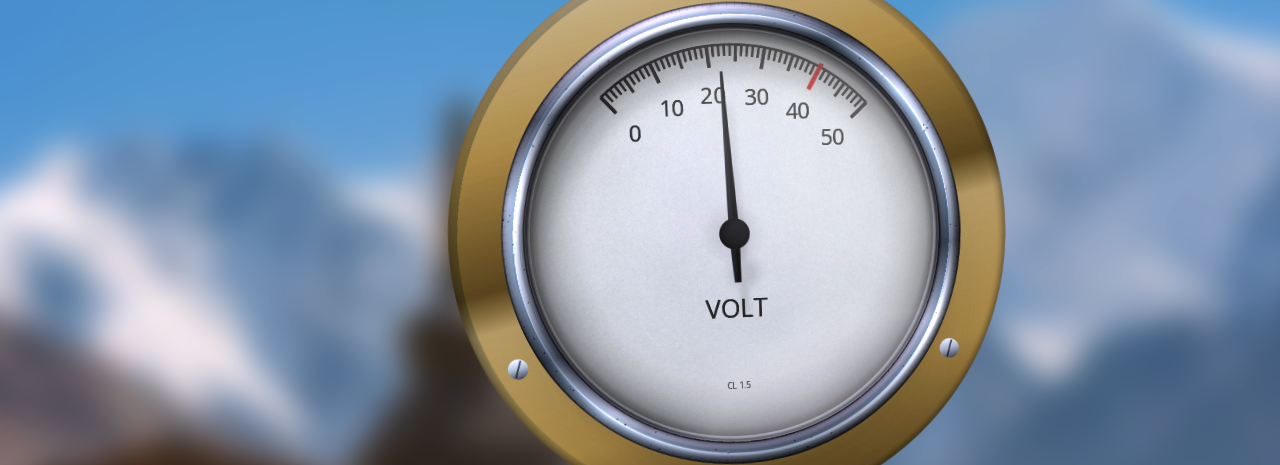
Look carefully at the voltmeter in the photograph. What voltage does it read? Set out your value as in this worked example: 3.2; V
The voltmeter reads 22; V
